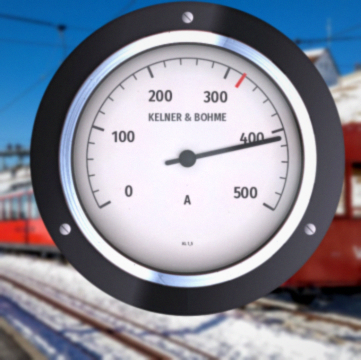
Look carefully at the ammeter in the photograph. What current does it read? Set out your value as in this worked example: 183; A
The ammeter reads 410; A
